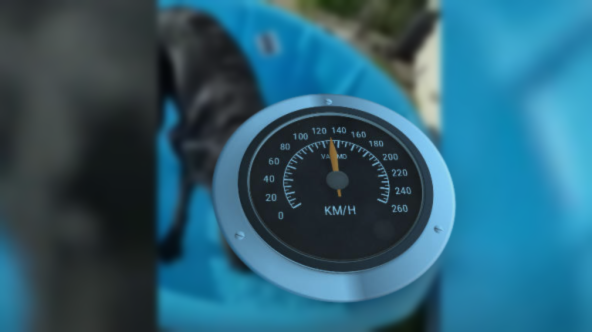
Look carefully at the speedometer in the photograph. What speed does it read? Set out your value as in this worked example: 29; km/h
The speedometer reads 130; km/h
